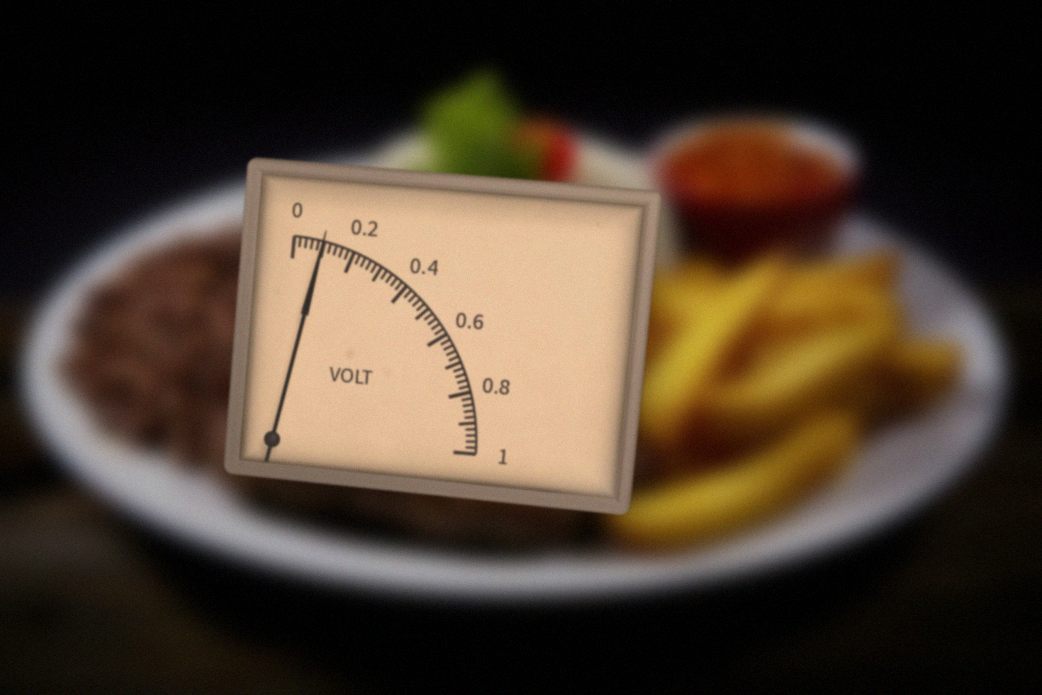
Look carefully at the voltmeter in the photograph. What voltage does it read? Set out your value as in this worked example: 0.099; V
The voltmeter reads 0.1; V
